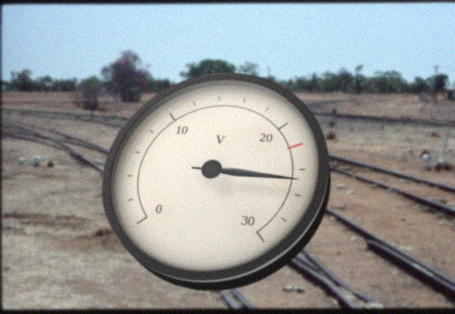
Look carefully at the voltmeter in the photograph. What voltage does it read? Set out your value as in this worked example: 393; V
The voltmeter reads 25; V
